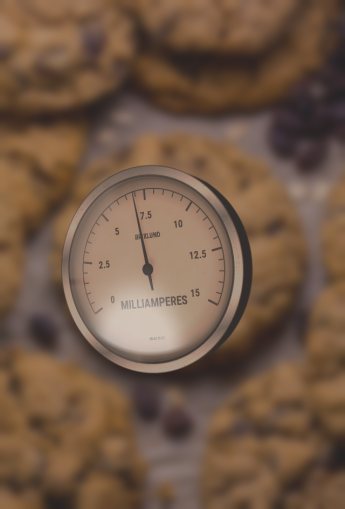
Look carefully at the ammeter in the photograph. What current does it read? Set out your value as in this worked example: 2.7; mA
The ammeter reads 7; mA
